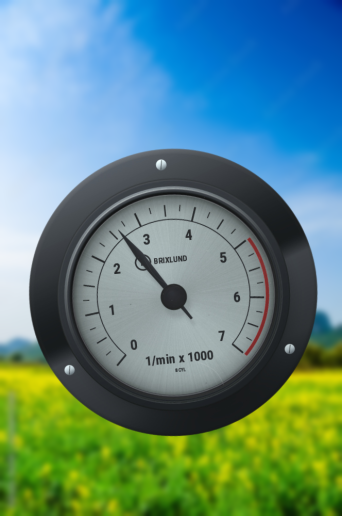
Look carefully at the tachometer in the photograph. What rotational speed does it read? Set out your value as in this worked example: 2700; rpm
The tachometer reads 2625; rpm
